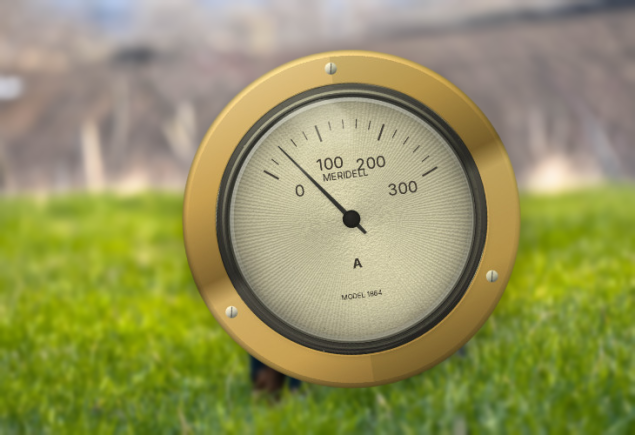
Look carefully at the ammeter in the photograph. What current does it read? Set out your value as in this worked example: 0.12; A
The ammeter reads 40; A
